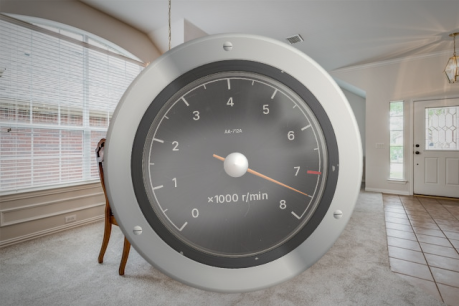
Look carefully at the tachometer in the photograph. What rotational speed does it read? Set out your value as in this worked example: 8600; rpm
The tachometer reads 7500; rpm
